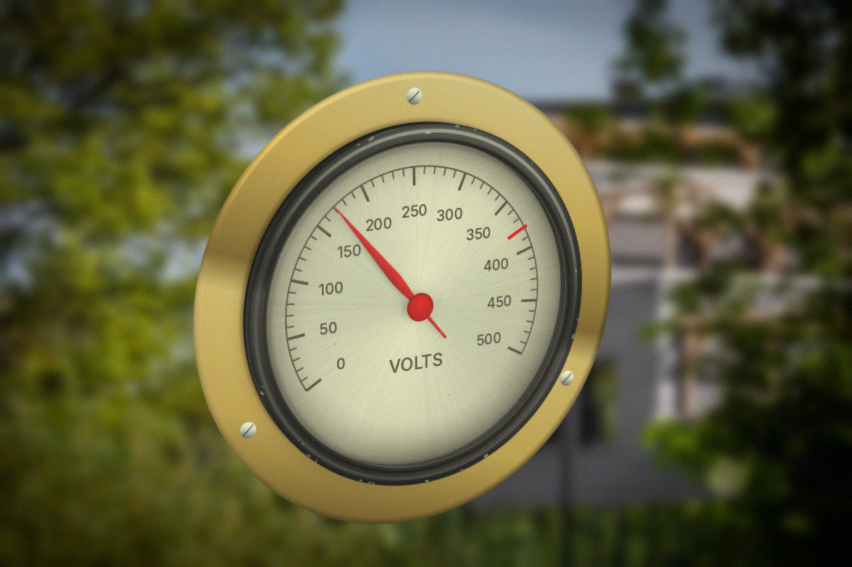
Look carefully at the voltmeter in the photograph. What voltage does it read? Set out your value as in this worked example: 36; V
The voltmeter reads 170; V
